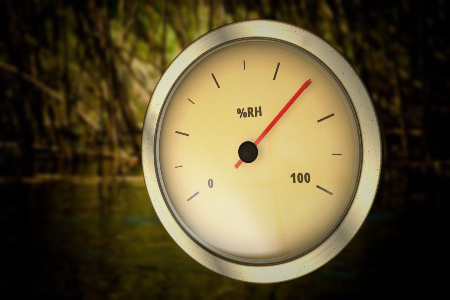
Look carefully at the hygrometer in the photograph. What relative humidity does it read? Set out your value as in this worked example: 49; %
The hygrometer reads 70; %
